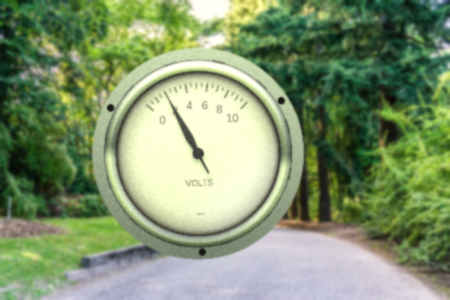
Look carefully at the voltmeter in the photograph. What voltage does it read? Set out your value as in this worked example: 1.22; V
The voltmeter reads 2; V
